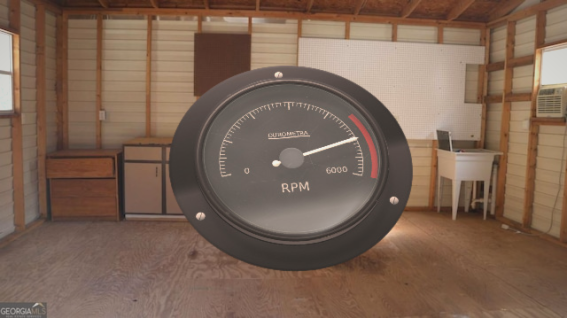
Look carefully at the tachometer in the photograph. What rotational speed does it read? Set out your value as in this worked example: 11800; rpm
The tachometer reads 5000; rpm
